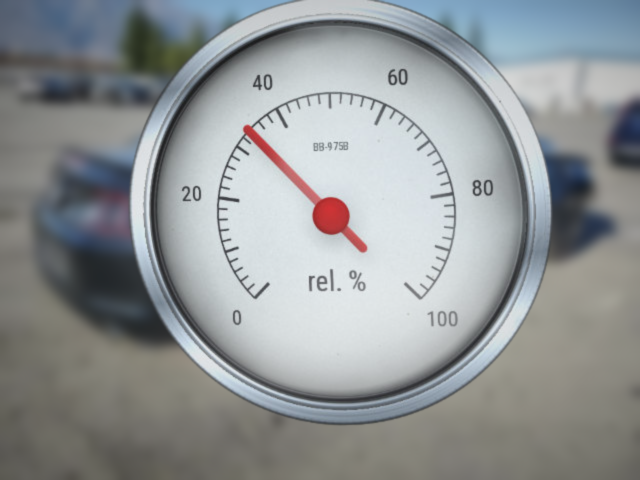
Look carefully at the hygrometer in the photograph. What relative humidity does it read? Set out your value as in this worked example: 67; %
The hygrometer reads 34; %
